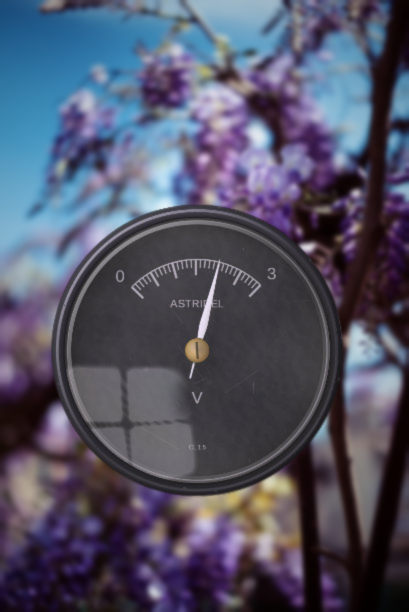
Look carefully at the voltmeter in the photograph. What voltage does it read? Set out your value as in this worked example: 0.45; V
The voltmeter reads 2; V
